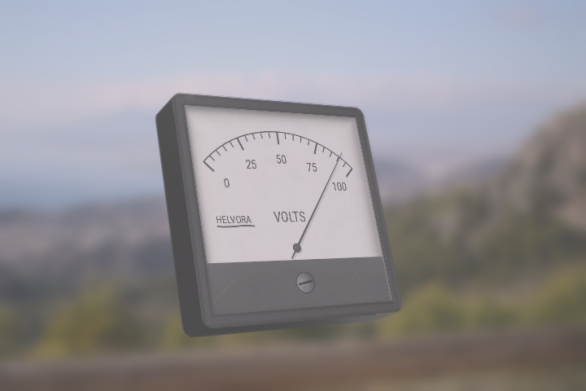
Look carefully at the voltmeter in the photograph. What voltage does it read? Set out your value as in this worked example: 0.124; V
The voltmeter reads 90; V
